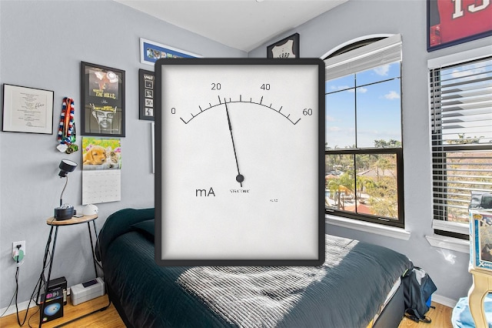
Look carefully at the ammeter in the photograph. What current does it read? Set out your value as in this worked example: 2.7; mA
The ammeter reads 22.5; mA
